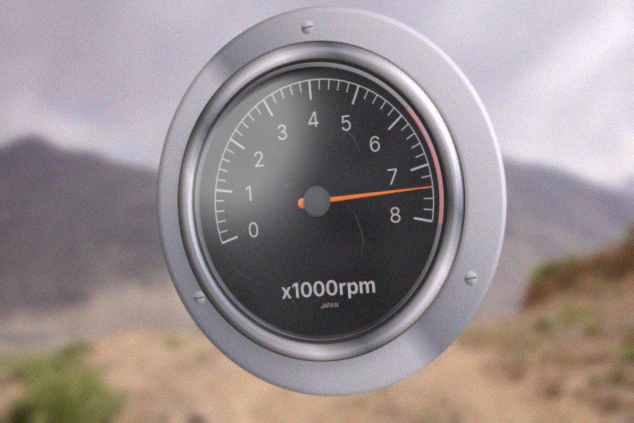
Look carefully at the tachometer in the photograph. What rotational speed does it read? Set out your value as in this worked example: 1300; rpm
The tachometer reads 7400; rpm
